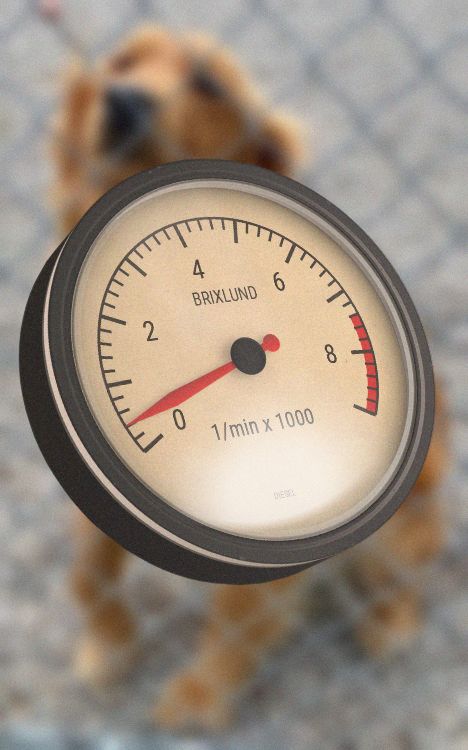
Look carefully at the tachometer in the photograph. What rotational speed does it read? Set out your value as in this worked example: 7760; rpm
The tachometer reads 400; rpm
